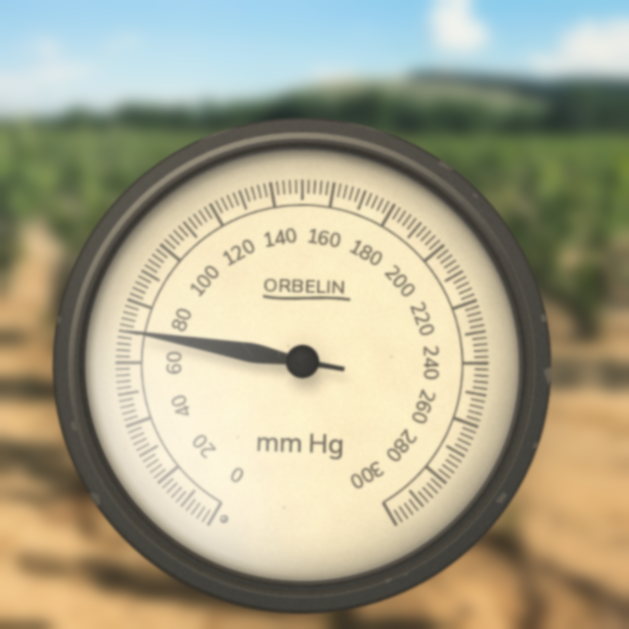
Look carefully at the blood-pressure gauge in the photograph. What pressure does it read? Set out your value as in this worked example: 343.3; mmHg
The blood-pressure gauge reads 70; mmHg
